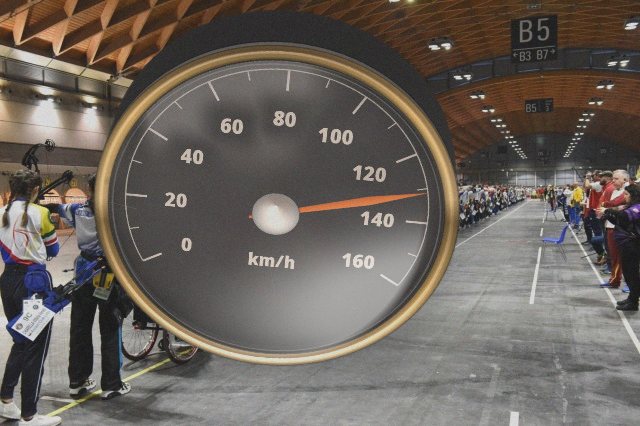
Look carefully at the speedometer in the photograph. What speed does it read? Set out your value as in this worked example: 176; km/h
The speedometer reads 130; km/h
